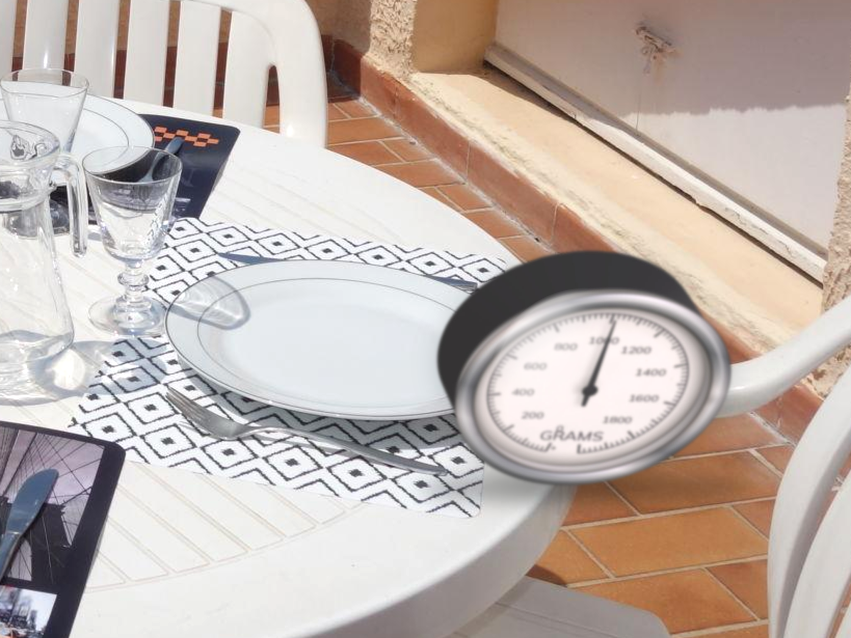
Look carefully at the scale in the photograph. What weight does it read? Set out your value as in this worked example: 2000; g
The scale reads 1000; g
